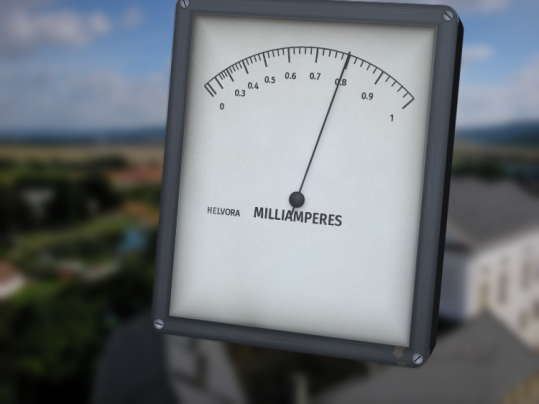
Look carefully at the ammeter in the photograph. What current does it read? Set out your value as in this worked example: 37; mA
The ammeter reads 0.8; mA
